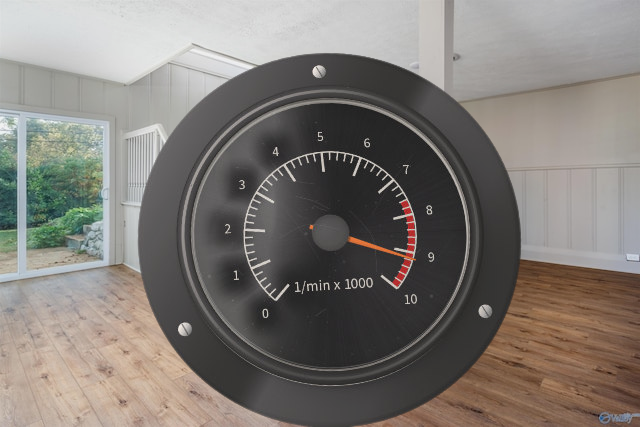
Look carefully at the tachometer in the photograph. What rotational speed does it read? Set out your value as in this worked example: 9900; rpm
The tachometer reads 9200; rpm
